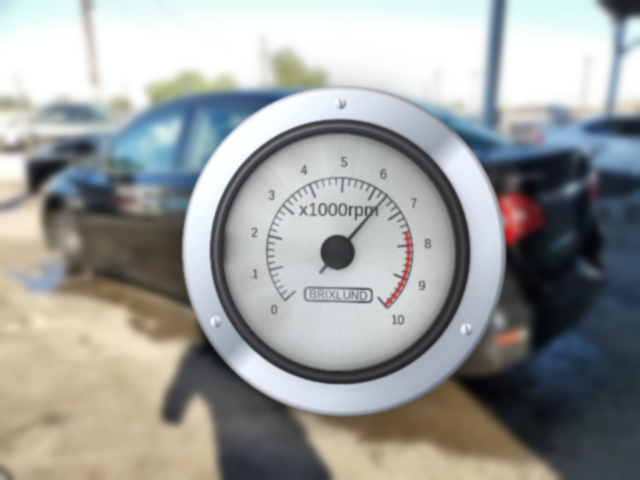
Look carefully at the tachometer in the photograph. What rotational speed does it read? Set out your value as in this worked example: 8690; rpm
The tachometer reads 6400; rpm
